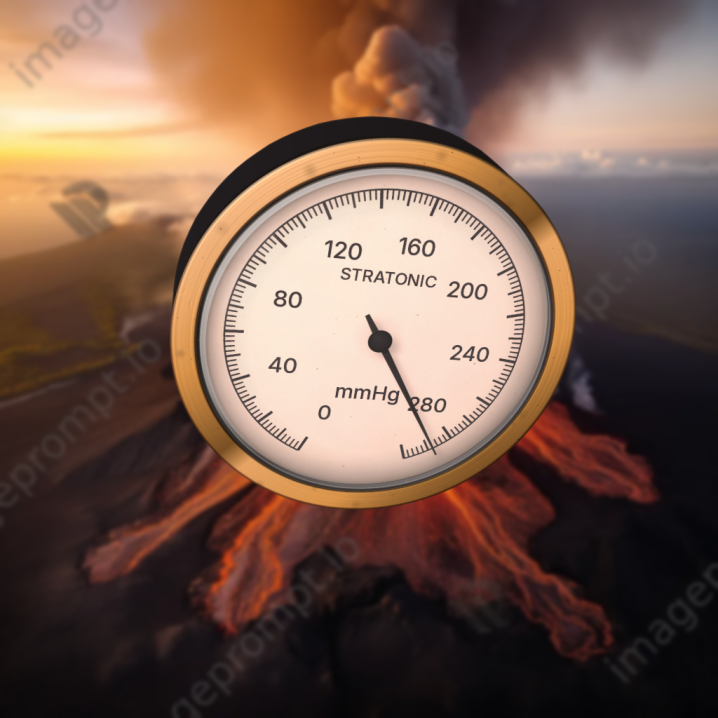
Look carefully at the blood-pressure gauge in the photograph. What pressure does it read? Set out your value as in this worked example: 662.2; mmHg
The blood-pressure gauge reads 288; mmHg
